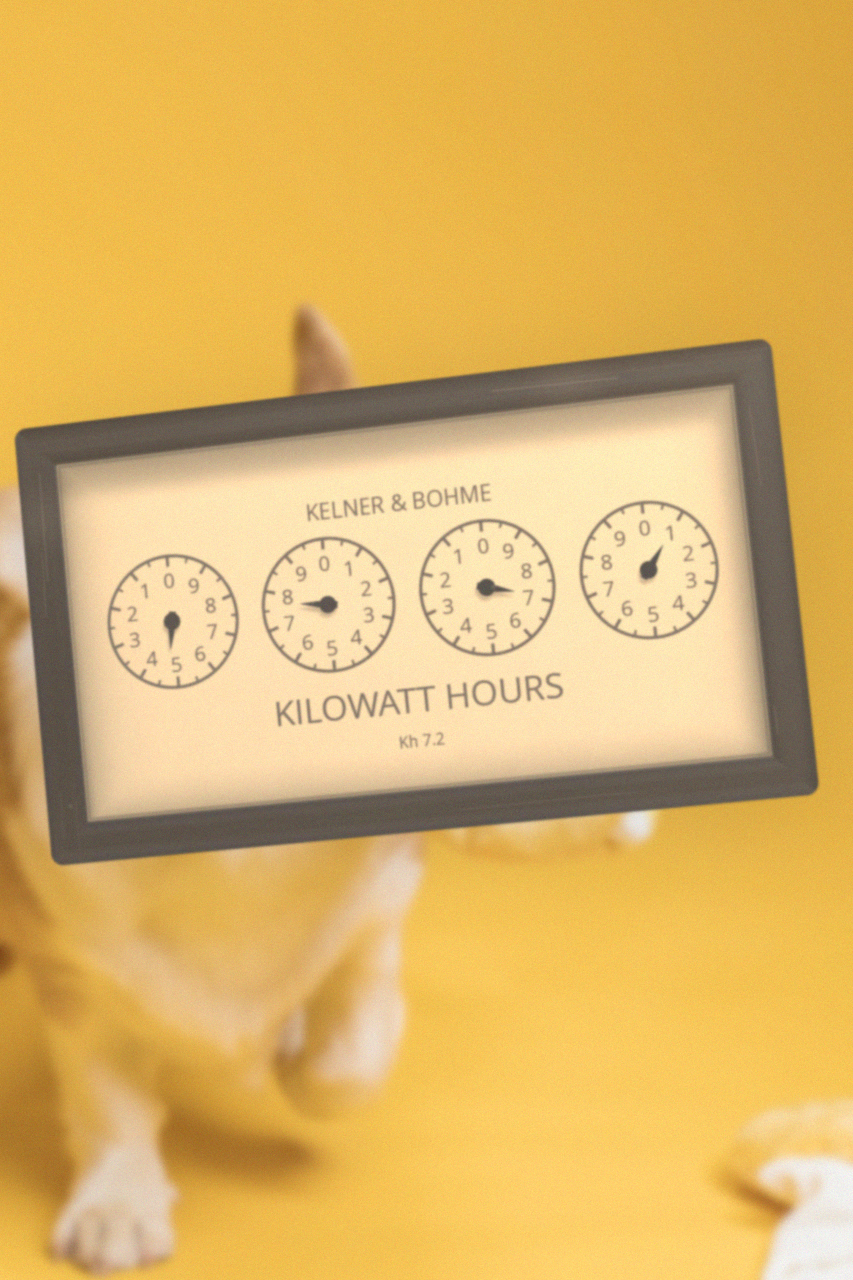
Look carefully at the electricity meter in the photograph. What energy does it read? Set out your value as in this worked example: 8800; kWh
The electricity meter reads 4771; kWh
